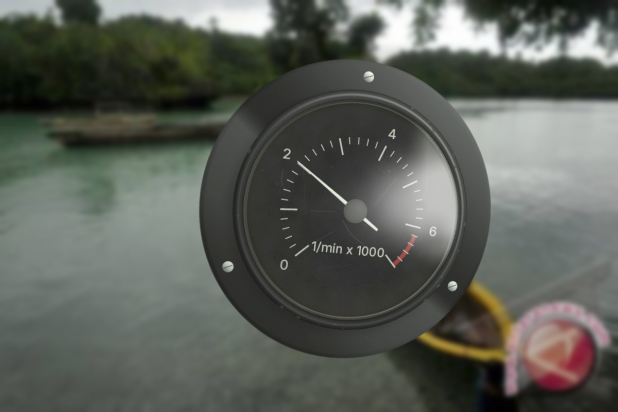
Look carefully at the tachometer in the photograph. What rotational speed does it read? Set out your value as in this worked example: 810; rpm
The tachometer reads 2000; rpm
